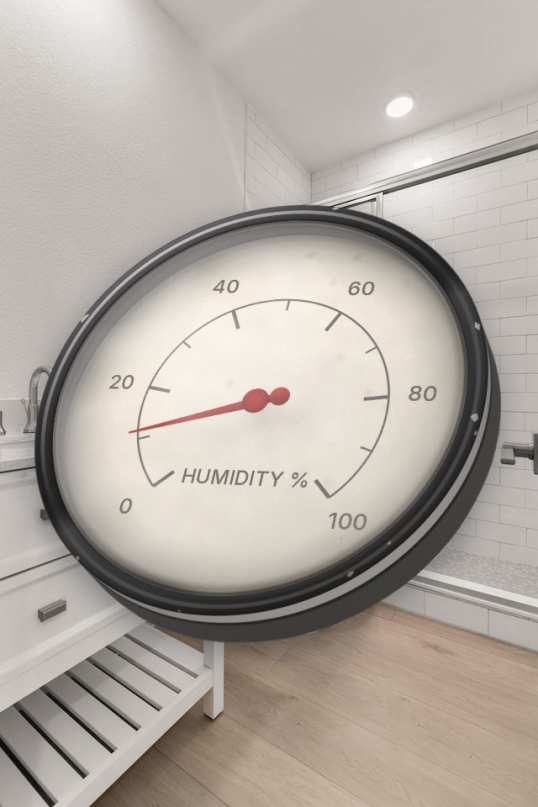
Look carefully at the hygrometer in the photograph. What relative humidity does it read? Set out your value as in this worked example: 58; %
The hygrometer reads 10; %
